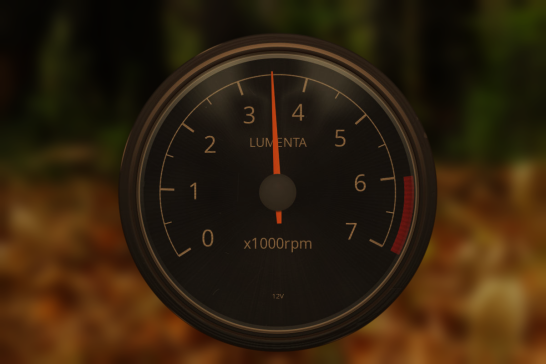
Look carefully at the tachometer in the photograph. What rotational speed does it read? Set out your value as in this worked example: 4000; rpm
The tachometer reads 3500; rpm
